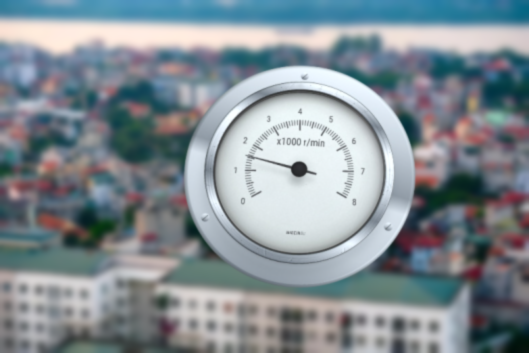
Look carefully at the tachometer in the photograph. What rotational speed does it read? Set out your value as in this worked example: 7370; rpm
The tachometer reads 1500; rpm
